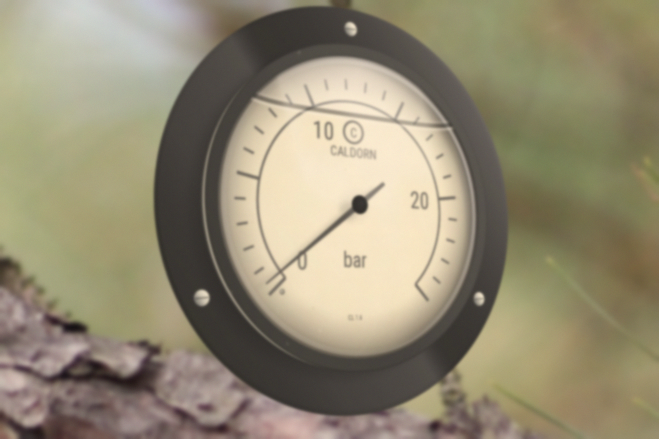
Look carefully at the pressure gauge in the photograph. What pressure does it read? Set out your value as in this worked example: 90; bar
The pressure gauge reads 0.5; bar
